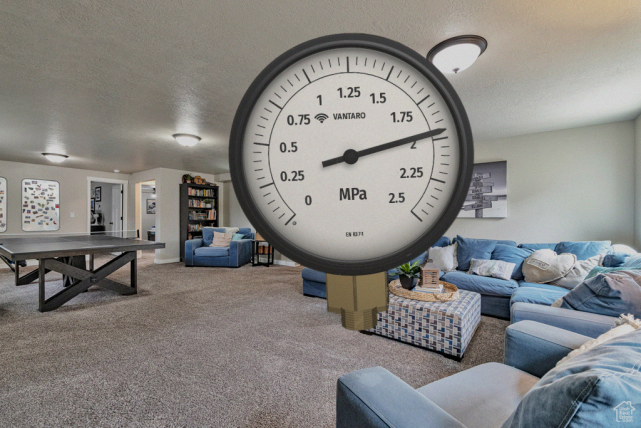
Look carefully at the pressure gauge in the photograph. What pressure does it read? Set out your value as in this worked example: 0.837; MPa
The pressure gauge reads 1.95; MPa
